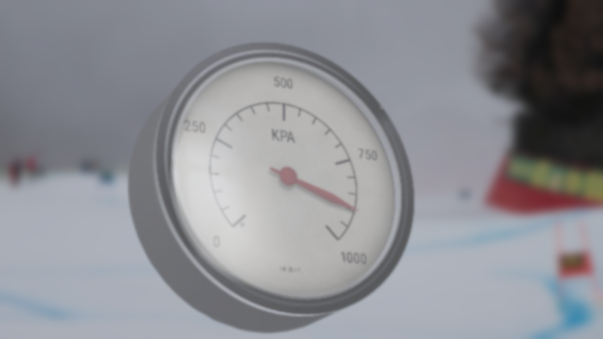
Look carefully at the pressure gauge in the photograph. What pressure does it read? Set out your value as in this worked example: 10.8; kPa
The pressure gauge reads 900; kPa
